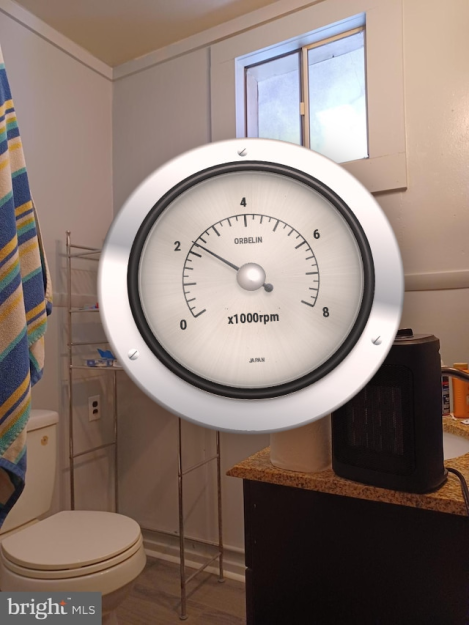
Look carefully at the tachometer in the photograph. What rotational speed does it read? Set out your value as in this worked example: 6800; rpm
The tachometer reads 2250; rpm
